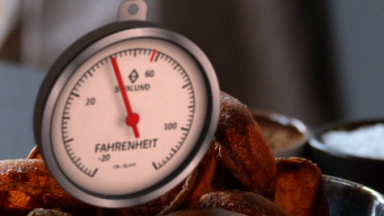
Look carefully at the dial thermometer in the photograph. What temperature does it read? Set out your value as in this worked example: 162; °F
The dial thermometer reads 40; °F
